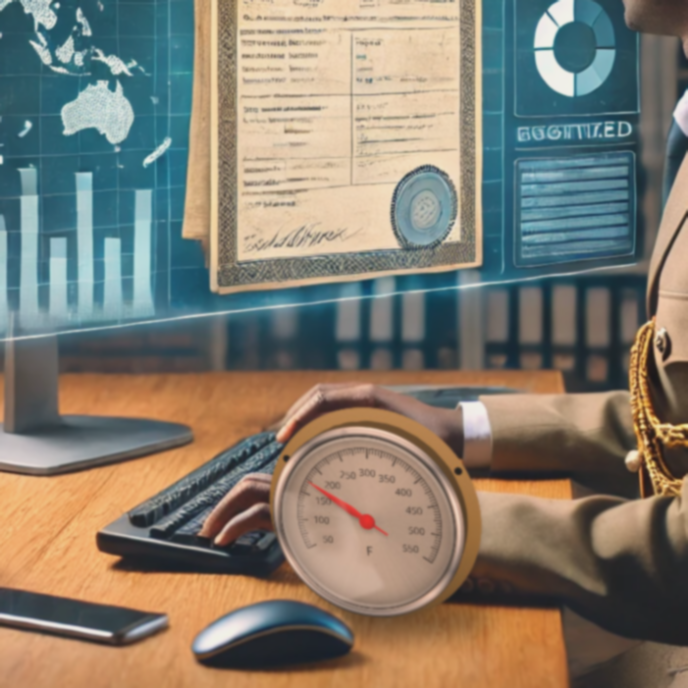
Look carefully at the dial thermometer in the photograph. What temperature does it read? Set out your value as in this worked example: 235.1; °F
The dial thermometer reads 175; °F
